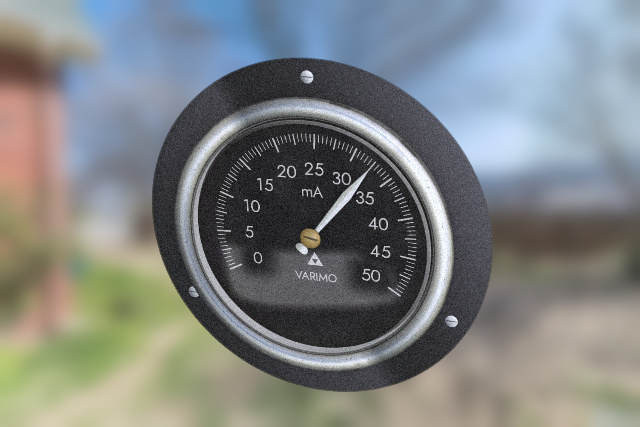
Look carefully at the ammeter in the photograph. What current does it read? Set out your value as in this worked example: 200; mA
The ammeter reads 32.5; mA
